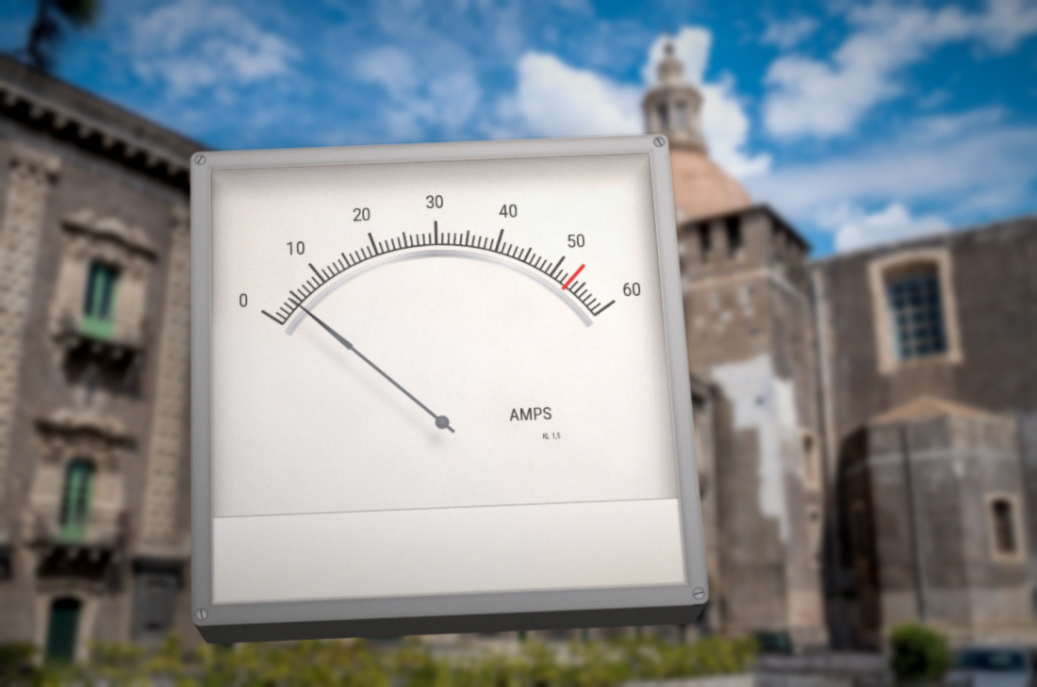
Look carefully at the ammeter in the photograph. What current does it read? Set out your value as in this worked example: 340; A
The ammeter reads 4; A
